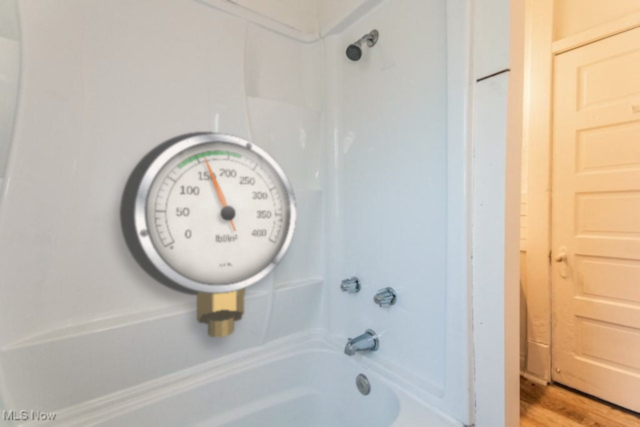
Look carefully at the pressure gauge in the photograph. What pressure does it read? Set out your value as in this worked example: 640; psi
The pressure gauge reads 160; psi
